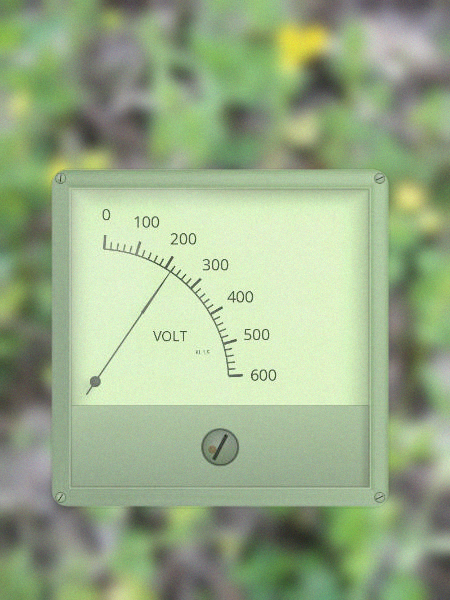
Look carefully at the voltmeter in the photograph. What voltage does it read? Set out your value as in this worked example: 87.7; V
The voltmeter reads 220; V
